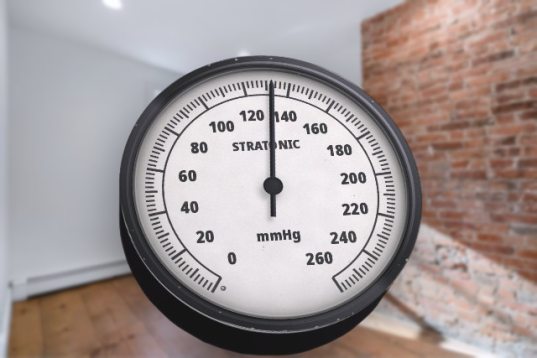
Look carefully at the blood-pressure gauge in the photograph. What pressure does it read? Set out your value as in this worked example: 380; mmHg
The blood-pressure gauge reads 132; mmHg
